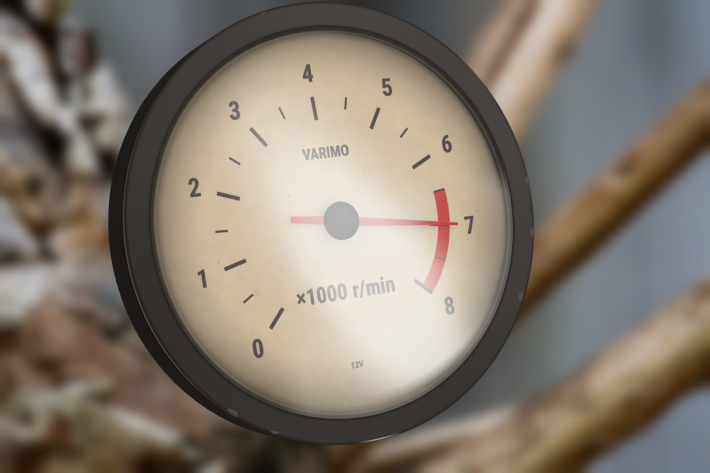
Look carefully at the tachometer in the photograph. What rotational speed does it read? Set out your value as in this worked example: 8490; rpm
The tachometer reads 7000; rpm
